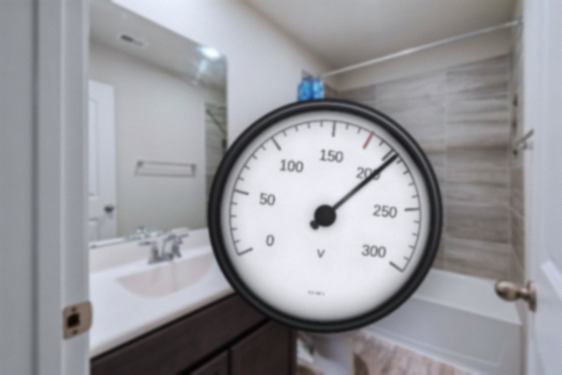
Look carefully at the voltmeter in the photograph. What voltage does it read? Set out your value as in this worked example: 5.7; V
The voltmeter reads 205; V
